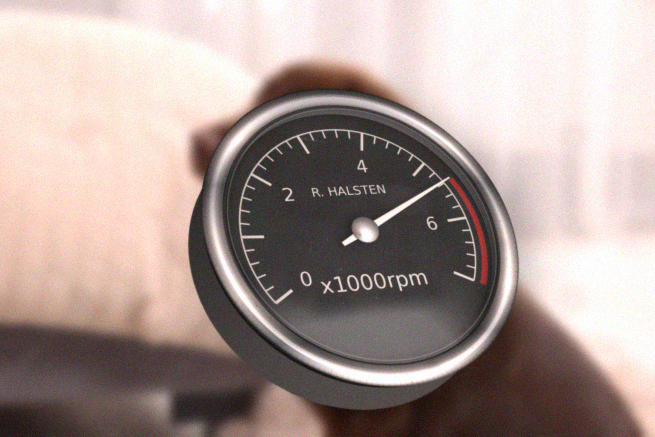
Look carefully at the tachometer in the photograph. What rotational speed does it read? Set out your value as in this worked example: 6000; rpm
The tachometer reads 5400; rpm
